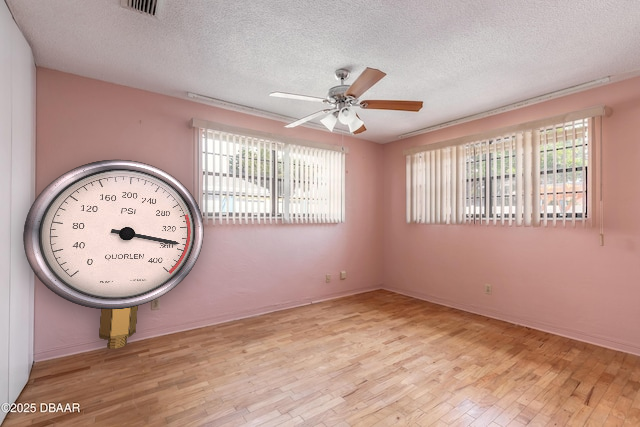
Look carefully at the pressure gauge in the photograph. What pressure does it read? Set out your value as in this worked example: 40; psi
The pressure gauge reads 350; psi
